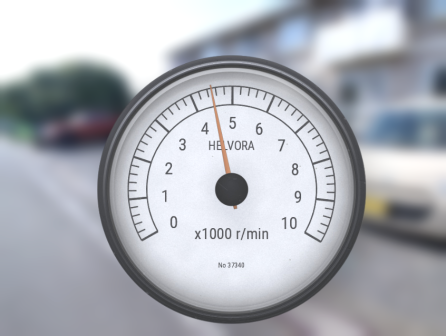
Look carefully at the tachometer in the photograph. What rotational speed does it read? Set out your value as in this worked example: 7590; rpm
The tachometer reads 4500; rpm
